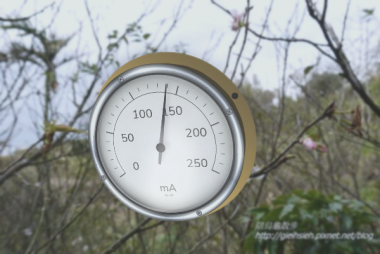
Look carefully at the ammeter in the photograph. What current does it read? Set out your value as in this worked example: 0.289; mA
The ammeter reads 140; mA
